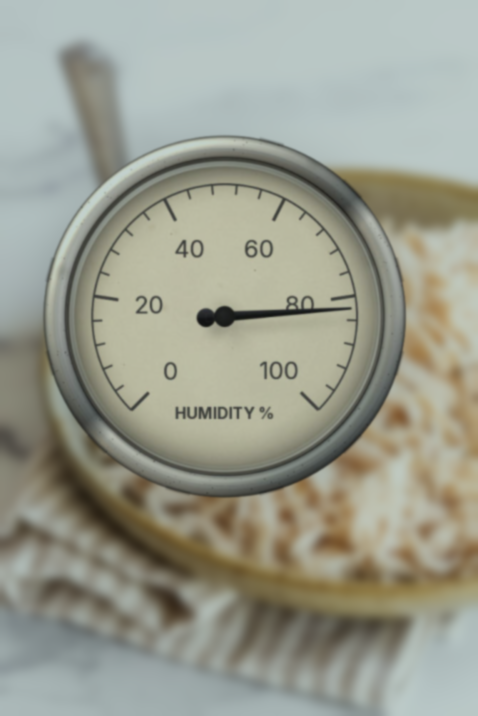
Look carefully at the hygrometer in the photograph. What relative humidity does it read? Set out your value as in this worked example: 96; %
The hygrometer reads 82; %
